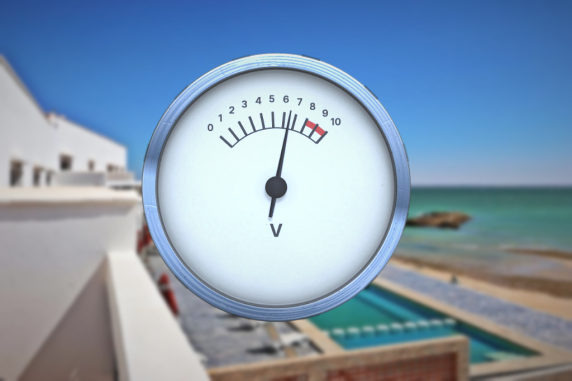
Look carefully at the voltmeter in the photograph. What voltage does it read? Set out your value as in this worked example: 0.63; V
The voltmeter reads 6.5; V
